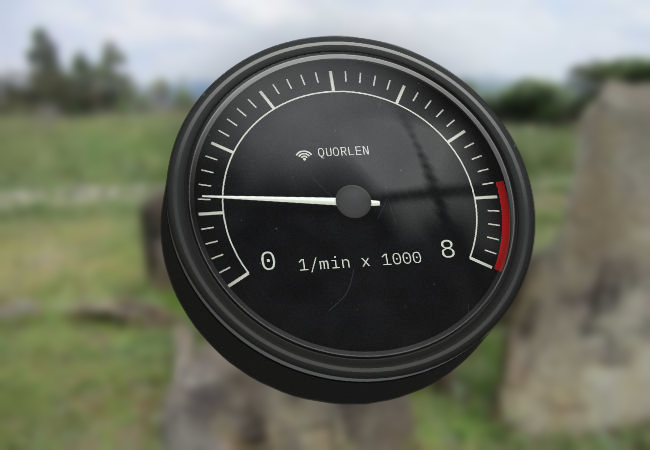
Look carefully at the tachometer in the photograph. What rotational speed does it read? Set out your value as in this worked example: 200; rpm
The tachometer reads 1200; rpm
